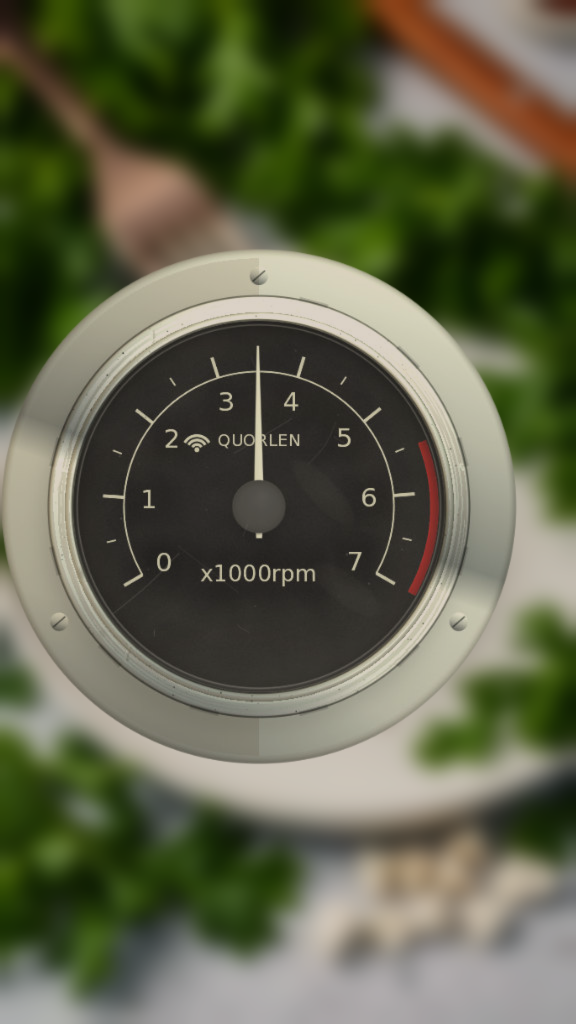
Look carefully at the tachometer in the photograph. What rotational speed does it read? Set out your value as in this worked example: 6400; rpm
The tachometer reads 3500; rpm
